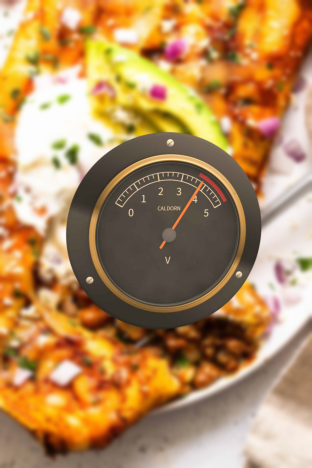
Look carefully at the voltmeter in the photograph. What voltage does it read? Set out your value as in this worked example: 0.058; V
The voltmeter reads 3.8; V
